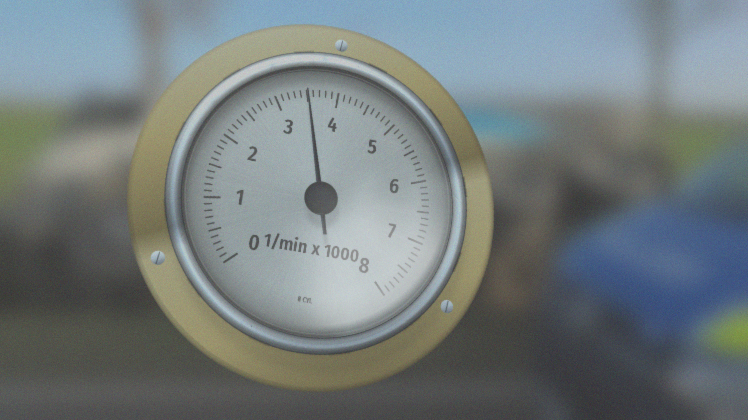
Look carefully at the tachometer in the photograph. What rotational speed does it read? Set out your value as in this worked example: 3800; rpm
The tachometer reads 3500; rpm
